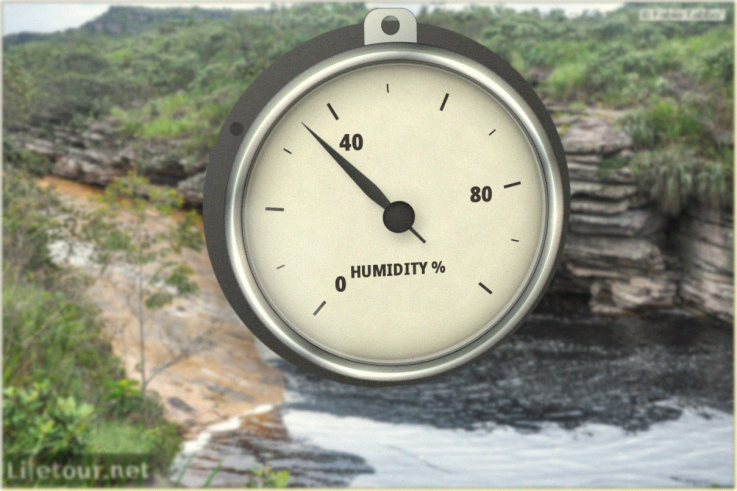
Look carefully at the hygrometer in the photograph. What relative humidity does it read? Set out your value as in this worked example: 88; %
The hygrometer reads 35; %
